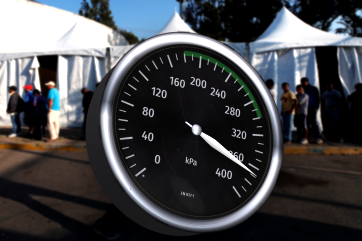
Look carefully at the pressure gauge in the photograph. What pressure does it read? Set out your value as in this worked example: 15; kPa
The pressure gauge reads 370; kPa
